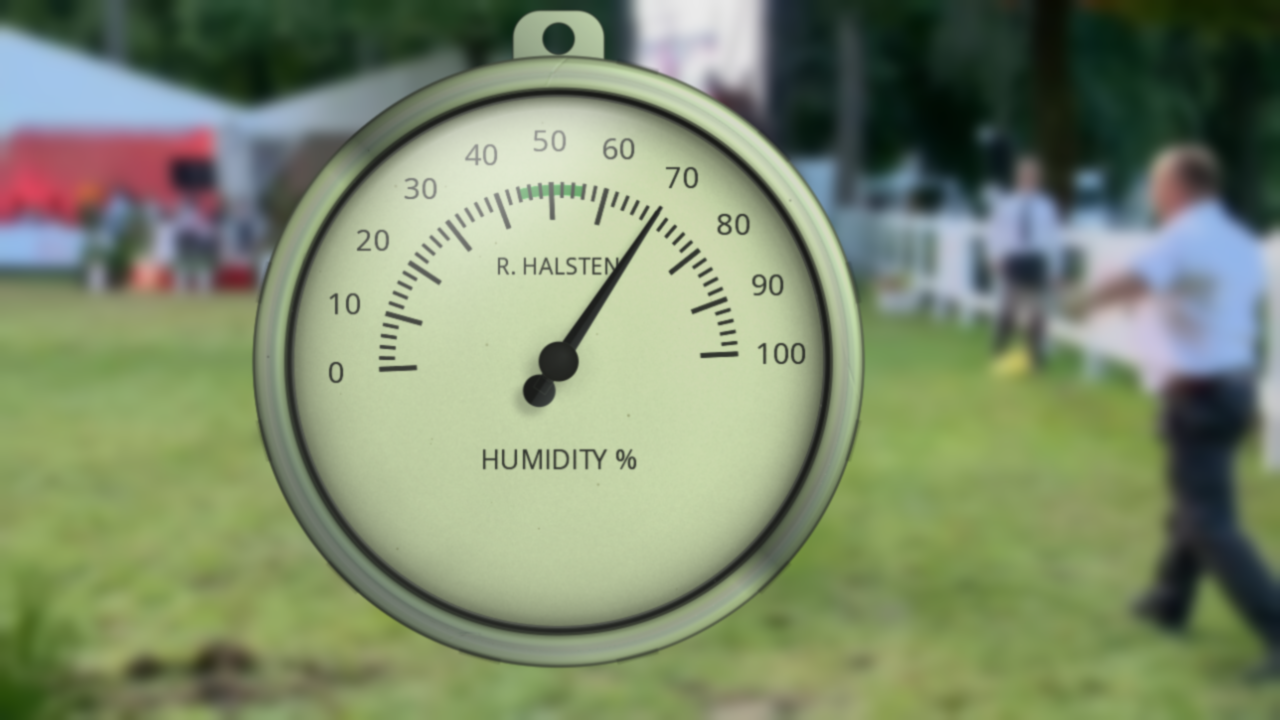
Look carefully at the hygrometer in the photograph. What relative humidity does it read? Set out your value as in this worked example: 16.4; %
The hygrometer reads 70; %
